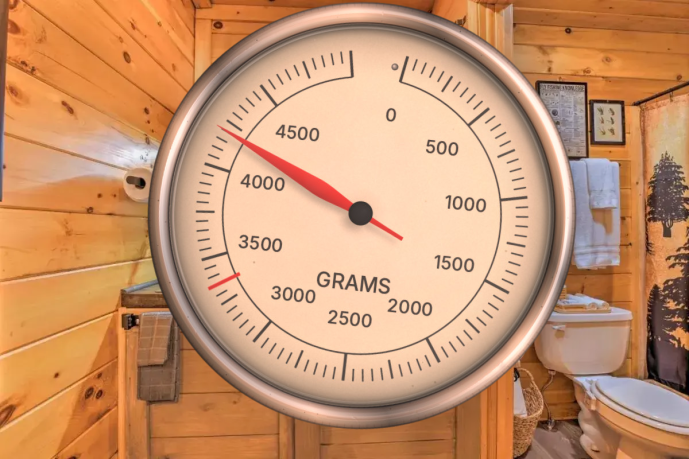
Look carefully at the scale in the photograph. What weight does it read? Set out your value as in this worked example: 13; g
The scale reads 4200; g
